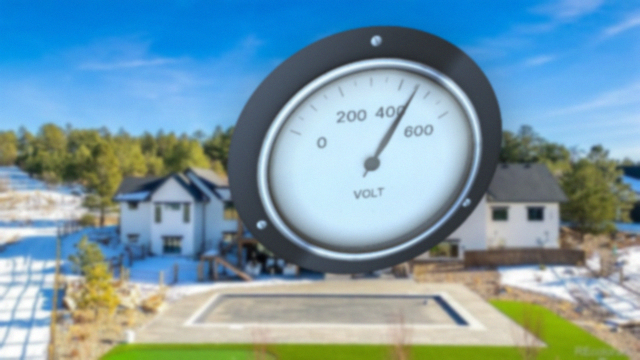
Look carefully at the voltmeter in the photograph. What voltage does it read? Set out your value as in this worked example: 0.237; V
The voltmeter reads 450; V
